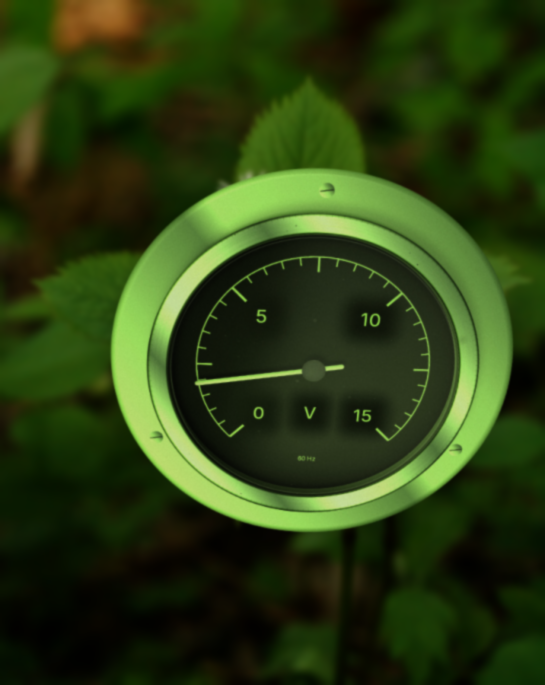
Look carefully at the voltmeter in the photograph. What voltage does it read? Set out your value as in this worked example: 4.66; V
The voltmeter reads 2; V
